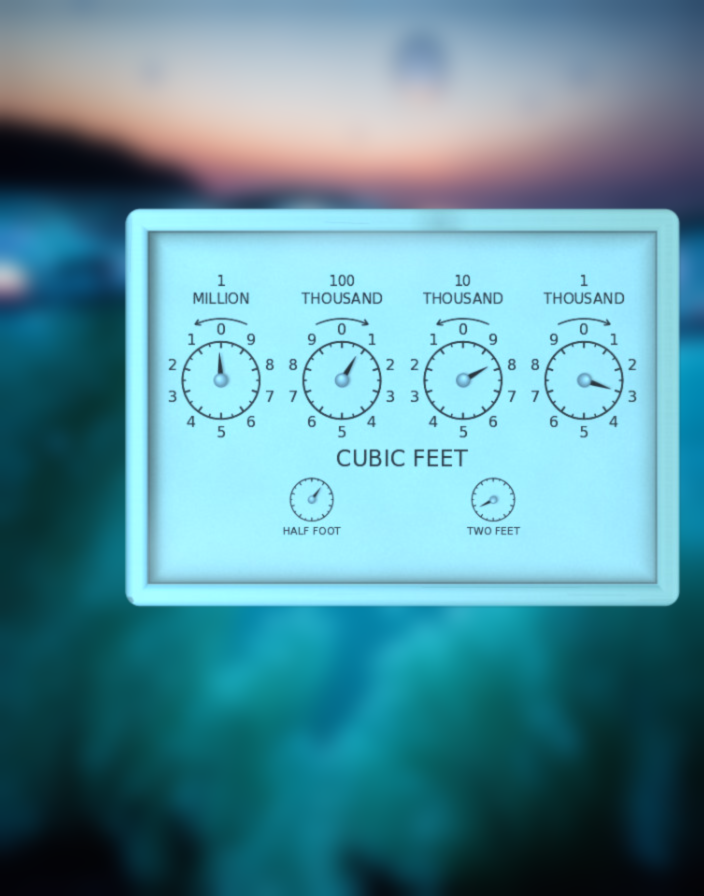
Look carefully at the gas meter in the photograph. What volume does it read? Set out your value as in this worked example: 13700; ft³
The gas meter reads 8300; ft³
